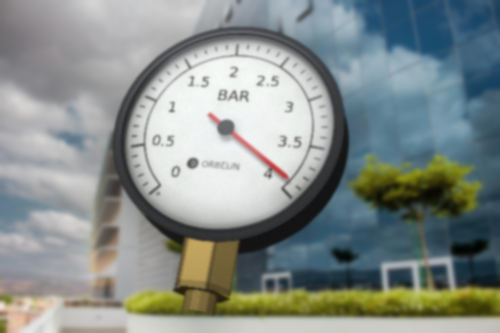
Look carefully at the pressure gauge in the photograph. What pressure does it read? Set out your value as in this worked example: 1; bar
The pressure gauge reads 3.9; bar
